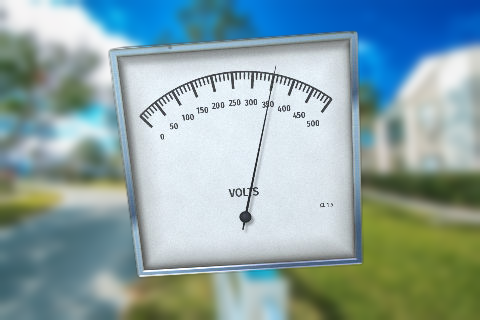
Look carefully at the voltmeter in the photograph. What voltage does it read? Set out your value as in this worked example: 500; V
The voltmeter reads 350; V
